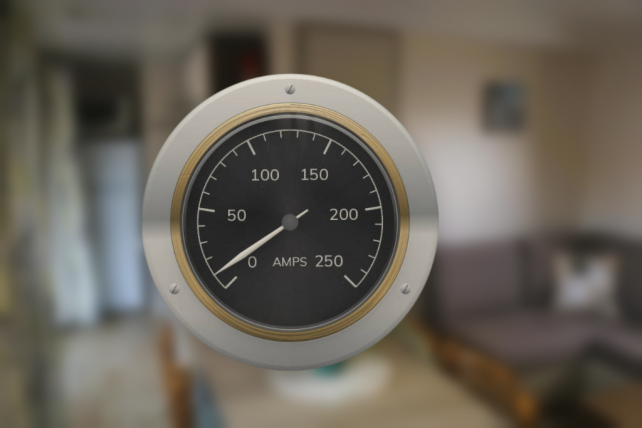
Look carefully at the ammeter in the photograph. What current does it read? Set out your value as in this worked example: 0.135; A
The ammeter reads 10; A
